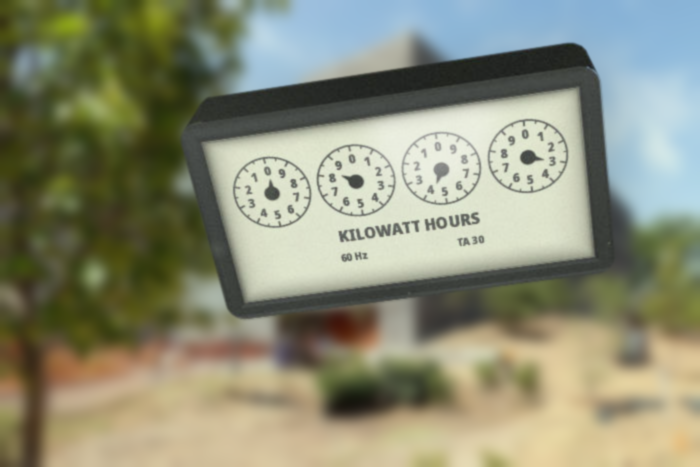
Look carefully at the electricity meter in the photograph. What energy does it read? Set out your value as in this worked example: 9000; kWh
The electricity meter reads 9843; kWh
